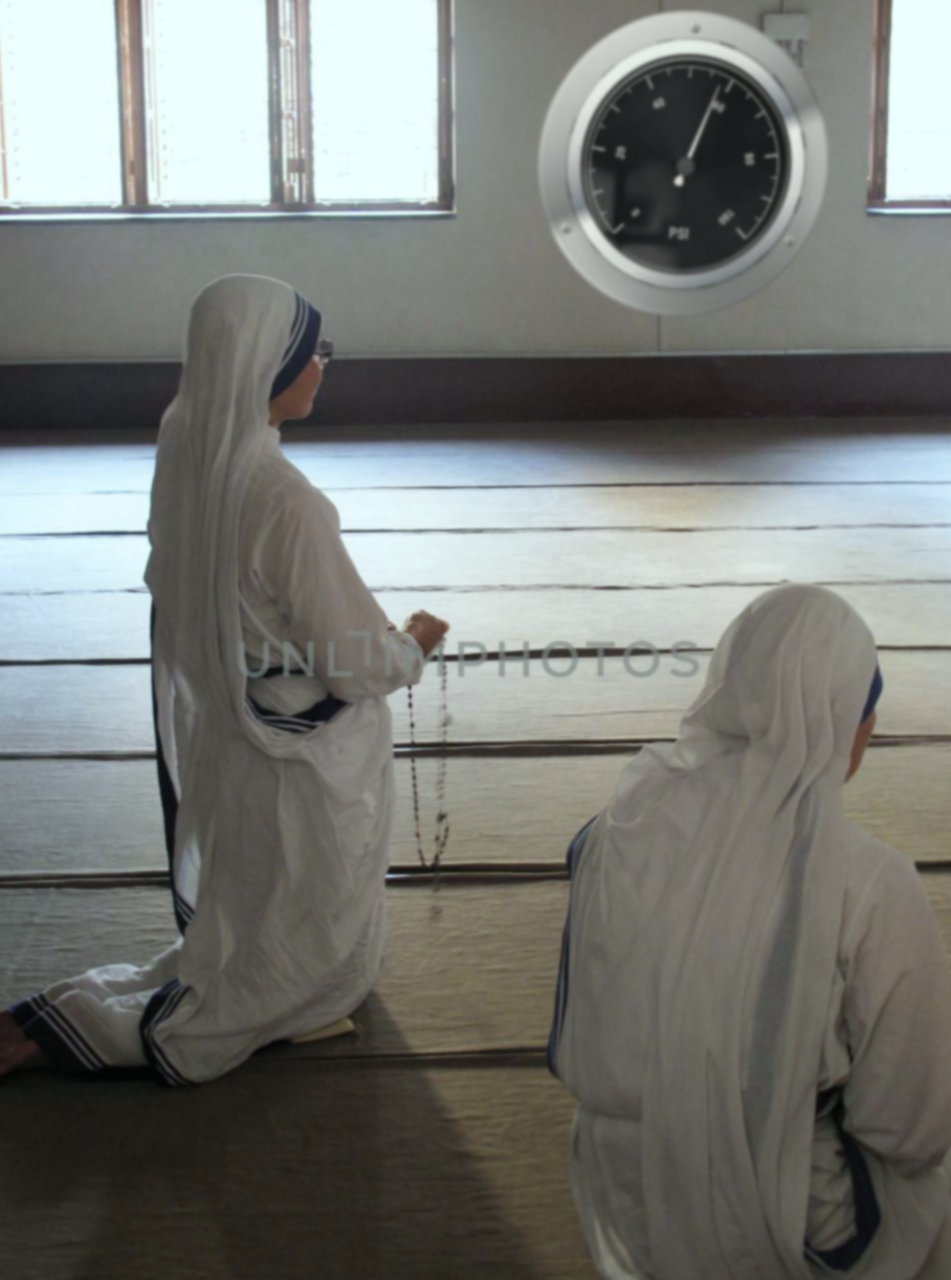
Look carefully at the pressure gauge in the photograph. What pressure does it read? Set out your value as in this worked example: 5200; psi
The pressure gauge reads 57.5; psi
